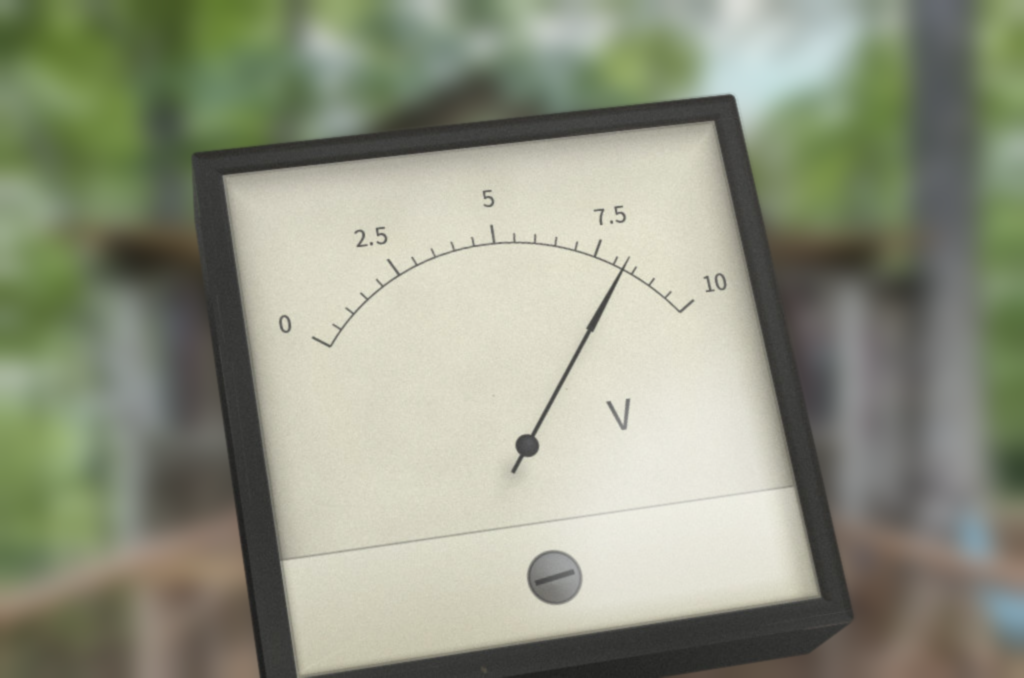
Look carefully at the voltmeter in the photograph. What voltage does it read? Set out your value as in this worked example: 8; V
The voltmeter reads 8.25; V
